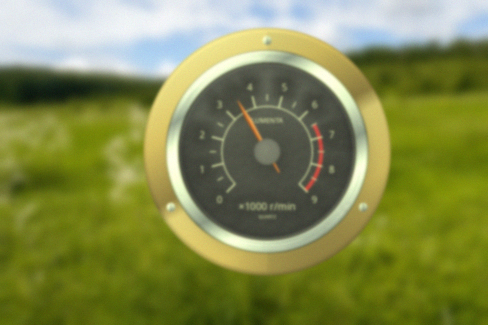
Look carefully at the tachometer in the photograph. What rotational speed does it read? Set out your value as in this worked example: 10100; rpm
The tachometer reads 3500; rpm
